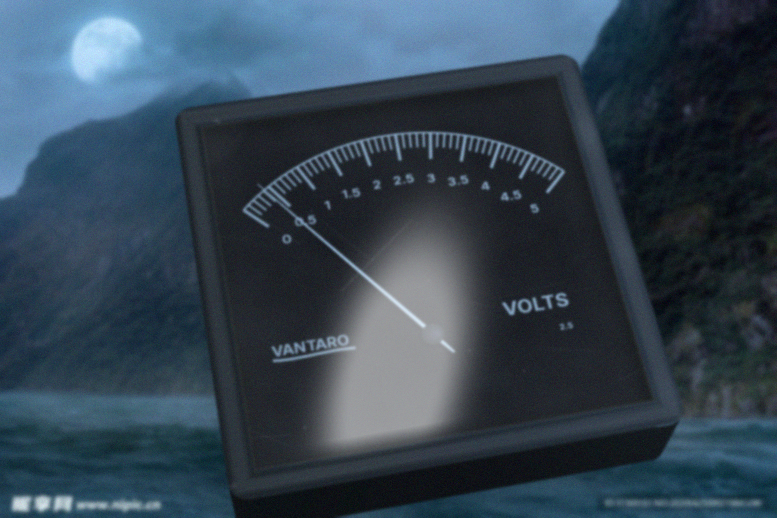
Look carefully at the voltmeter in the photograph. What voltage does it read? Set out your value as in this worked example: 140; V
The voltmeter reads 0.4; V
